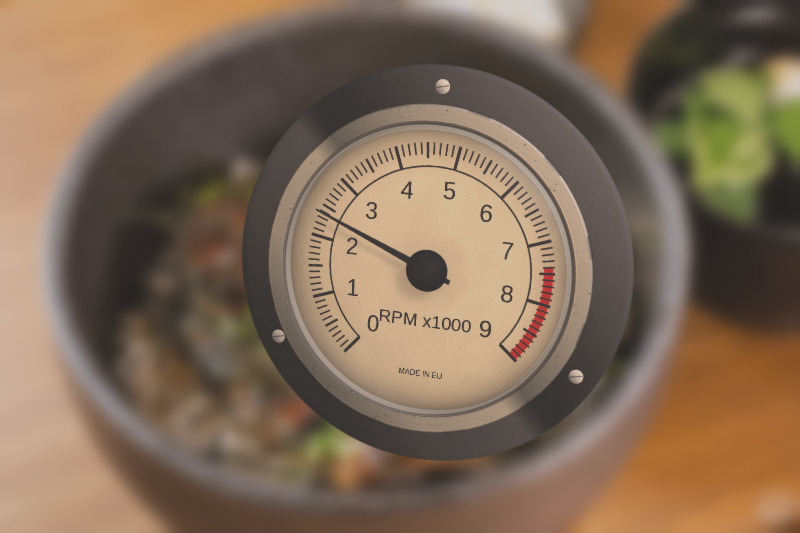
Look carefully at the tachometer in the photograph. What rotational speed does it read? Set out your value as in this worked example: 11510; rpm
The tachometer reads 2400; rpm
